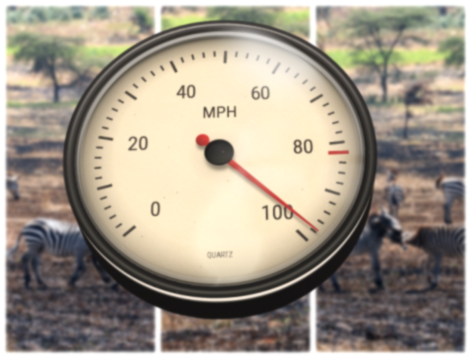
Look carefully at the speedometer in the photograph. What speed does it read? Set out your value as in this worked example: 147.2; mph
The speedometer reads 98; mph
